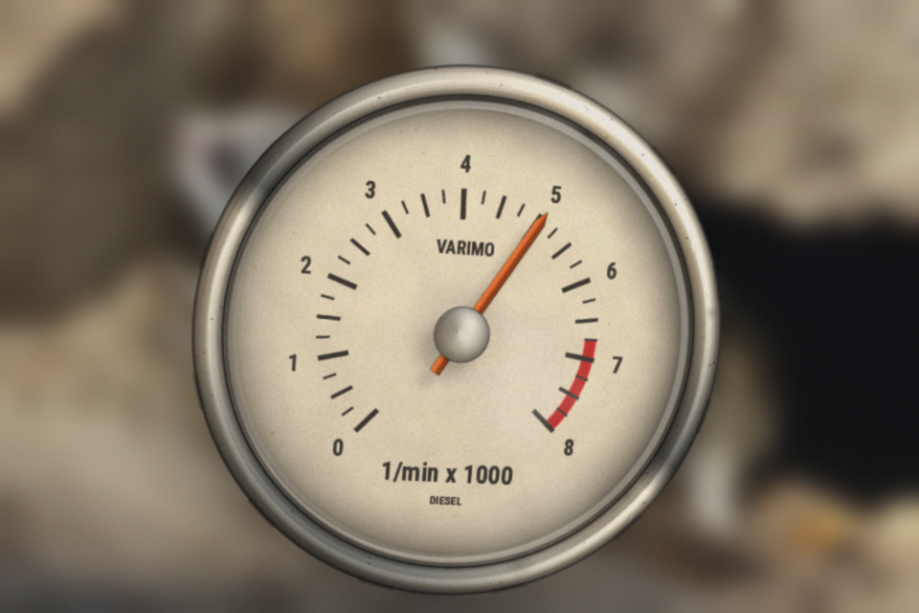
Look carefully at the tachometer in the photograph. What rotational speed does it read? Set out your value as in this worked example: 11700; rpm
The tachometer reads 5000; rpm
